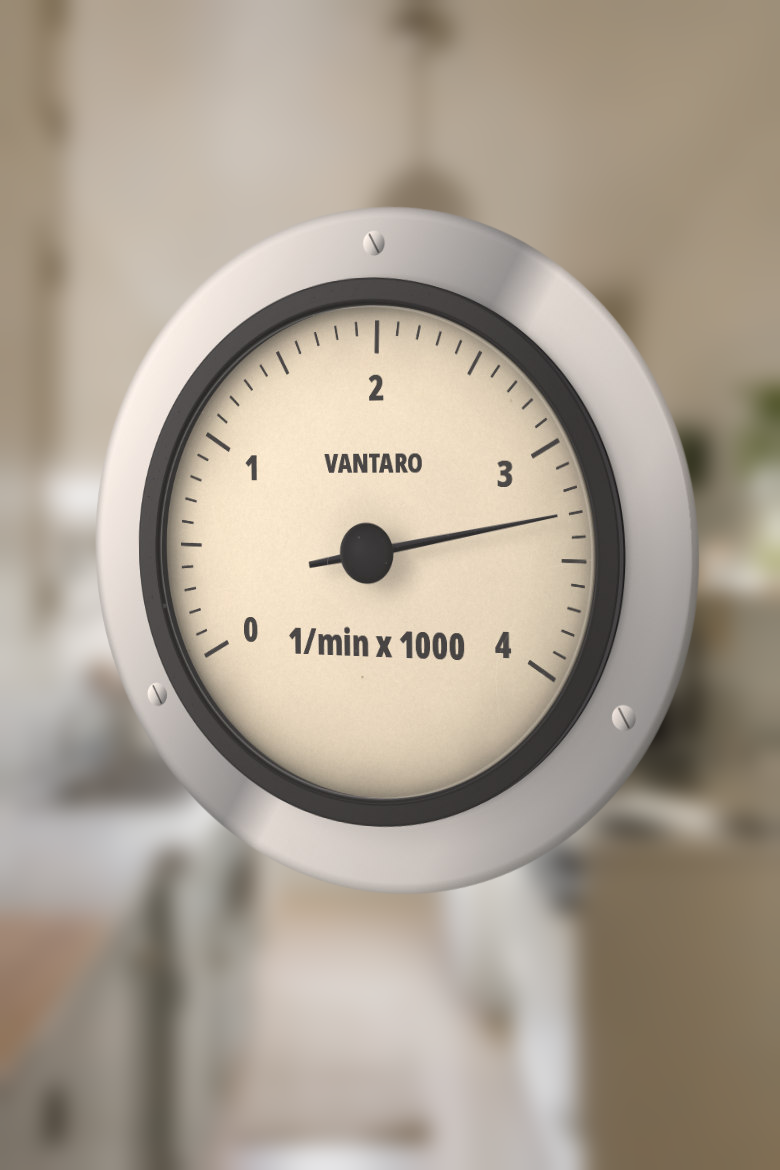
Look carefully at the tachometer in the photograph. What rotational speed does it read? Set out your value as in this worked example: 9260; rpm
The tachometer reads 3300; rpm
